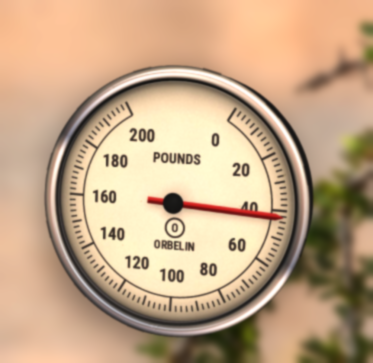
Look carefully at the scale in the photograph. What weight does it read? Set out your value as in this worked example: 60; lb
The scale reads 42; lb
